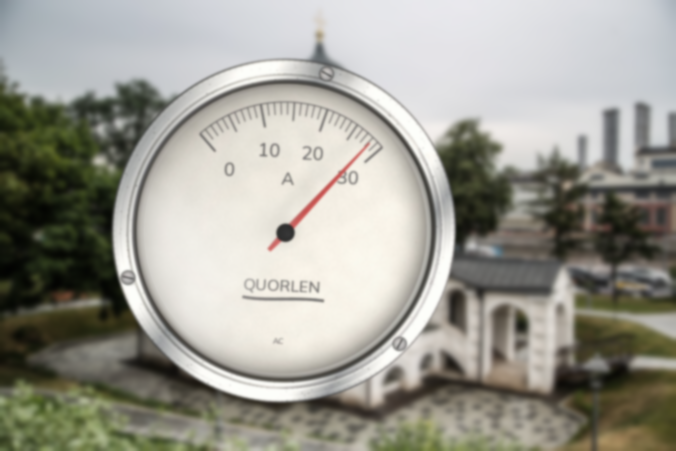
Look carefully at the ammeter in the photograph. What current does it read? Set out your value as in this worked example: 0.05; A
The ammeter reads 28; A
